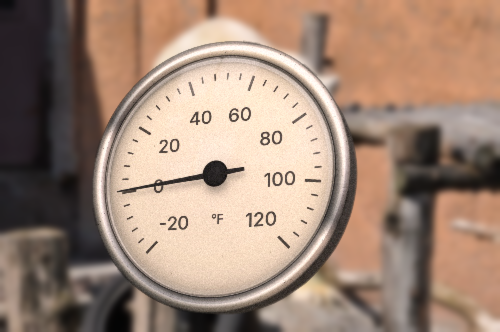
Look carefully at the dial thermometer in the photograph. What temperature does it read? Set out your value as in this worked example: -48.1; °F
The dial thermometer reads 0; °F
